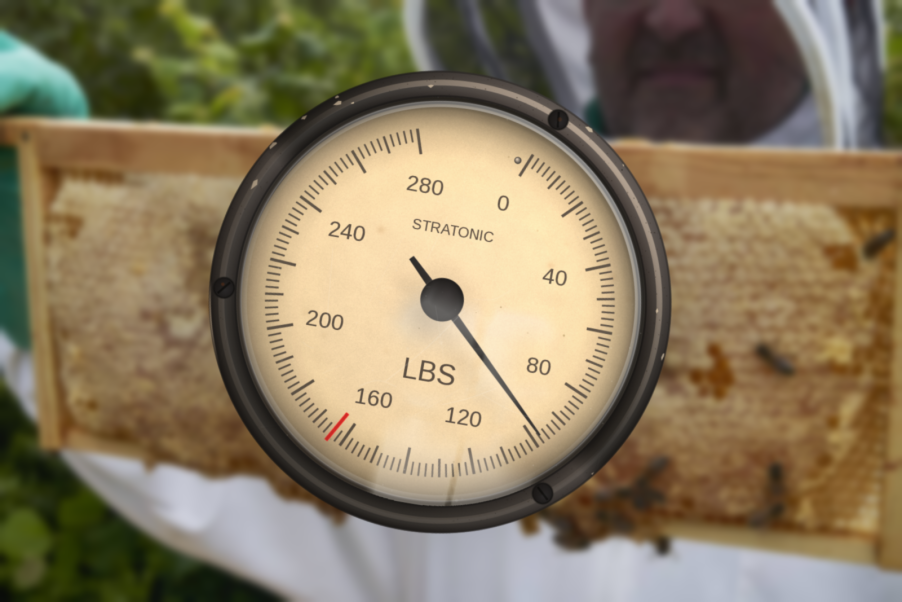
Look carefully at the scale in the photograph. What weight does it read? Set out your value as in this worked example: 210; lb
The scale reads 98; lb
